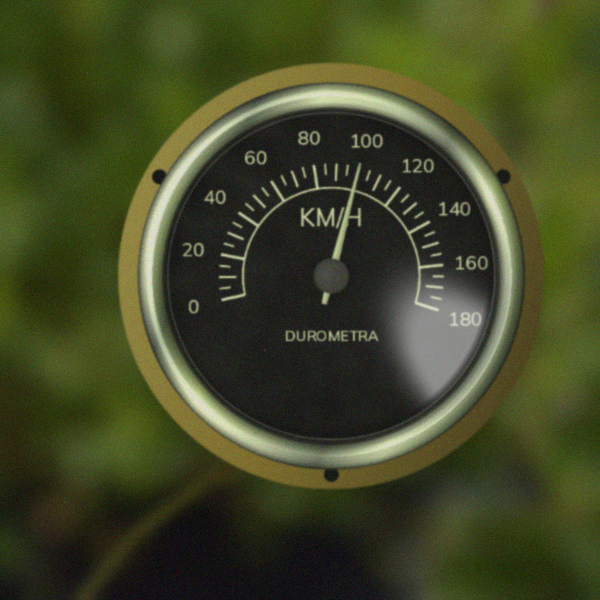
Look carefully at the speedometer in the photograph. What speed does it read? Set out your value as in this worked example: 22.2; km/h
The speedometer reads 100; km/h
